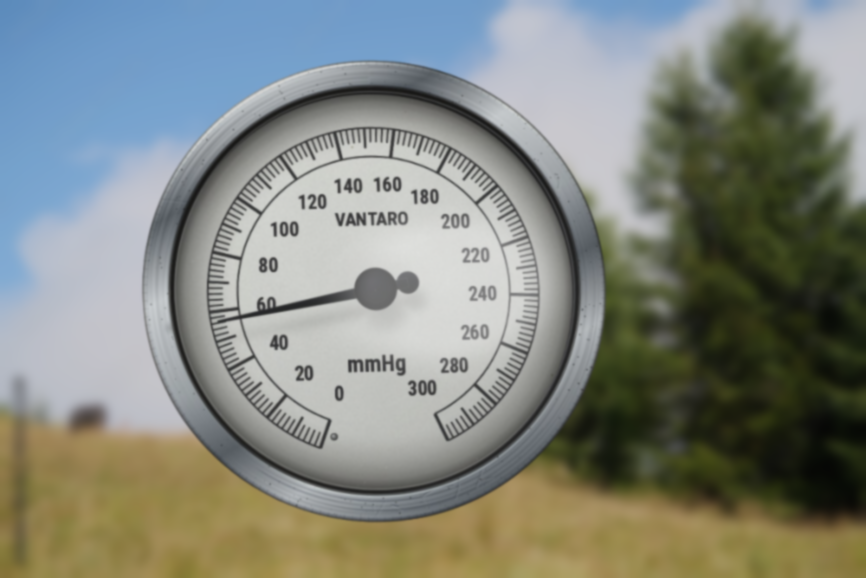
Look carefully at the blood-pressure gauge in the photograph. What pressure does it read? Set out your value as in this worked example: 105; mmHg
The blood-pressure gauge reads 56; mmHg
